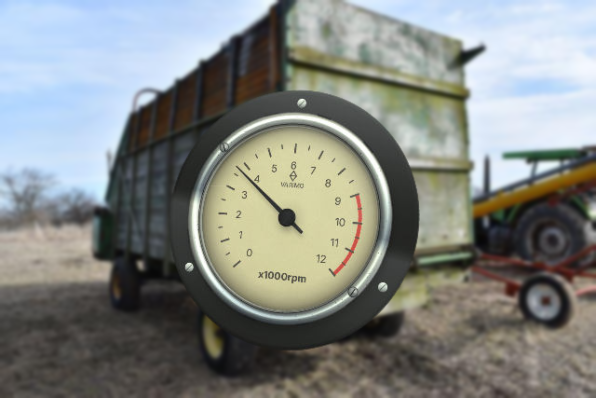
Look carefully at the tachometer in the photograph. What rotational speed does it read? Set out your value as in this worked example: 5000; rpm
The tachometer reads 3750; rpm
